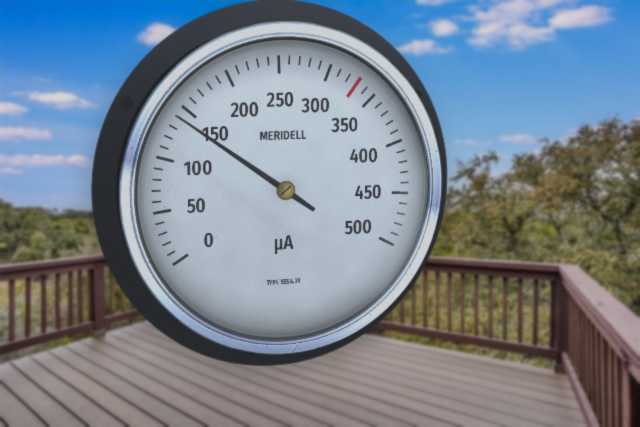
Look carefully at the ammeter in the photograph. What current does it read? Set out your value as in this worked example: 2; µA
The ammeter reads 140; µA
